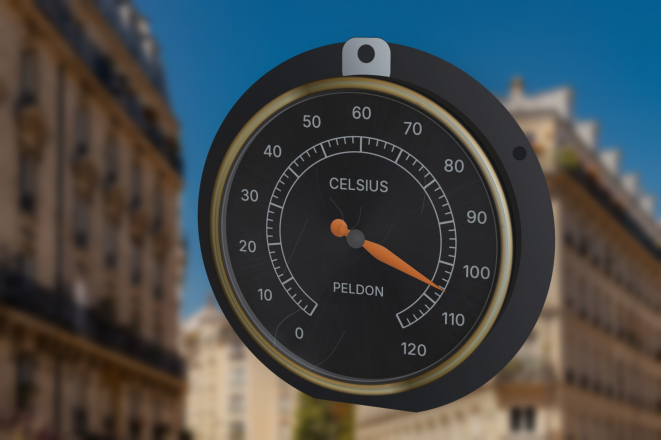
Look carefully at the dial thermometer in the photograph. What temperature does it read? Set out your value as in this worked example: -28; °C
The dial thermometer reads 106; °C
